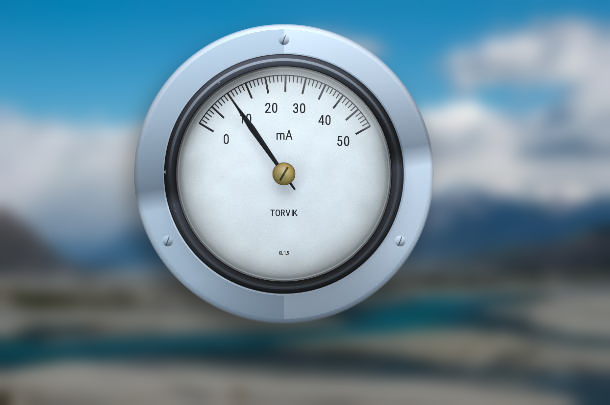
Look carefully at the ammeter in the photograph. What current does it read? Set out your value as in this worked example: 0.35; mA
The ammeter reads 10; mA
